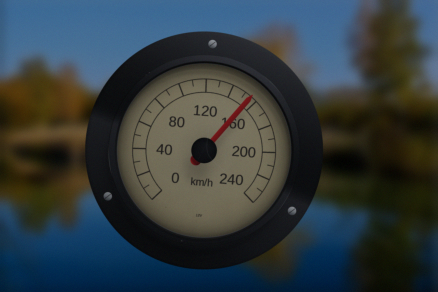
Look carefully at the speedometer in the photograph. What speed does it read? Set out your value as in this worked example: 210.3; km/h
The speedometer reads 155; km/h
